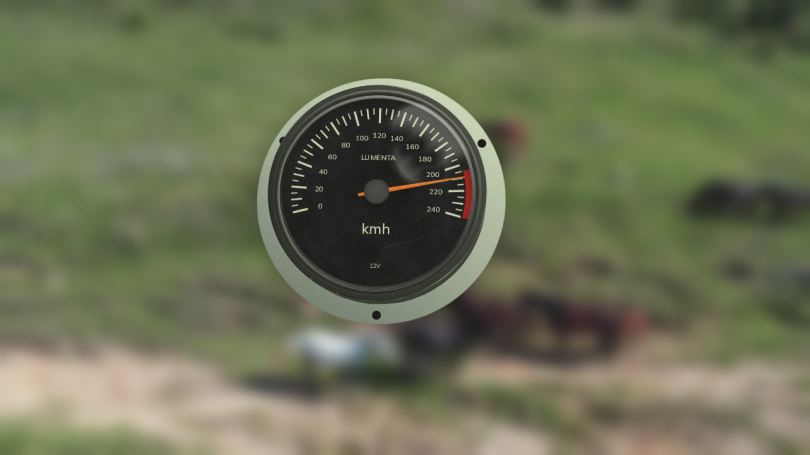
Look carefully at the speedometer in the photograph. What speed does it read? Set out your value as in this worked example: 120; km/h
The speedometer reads 210; km/h
